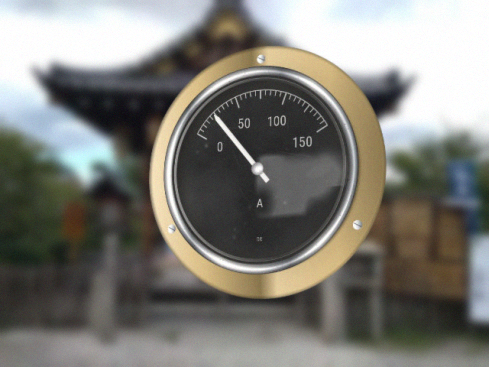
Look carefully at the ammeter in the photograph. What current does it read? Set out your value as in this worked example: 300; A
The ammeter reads 25; A
